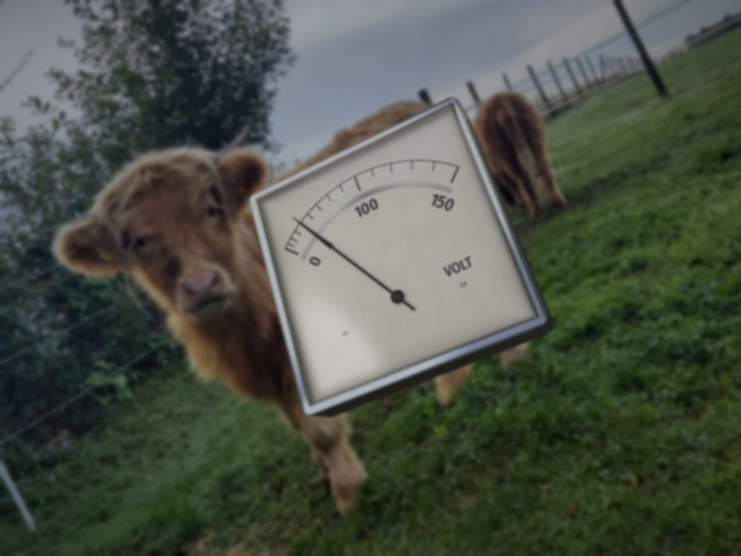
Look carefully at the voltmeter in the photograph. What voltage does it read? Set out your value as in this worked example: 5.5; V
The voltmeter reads 50; V
